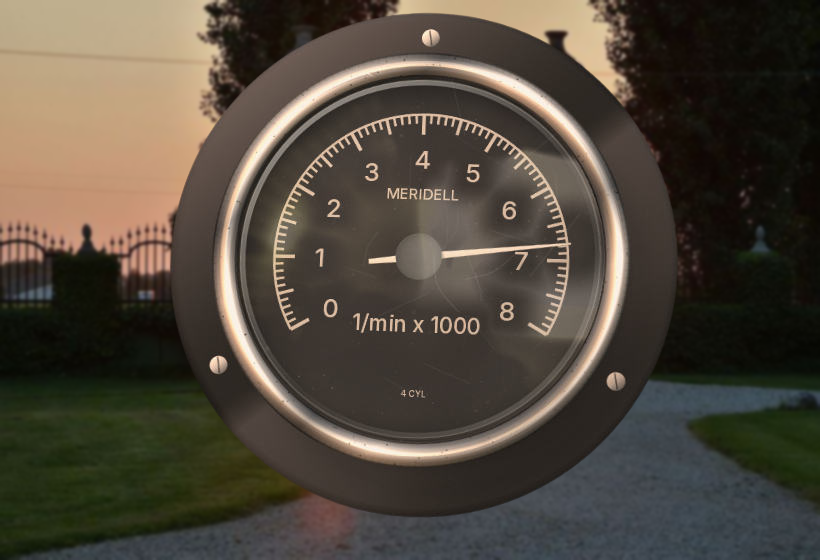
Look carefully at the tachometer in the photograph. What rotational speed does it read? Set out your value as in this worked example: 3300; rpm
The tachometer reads 6800; rpm
